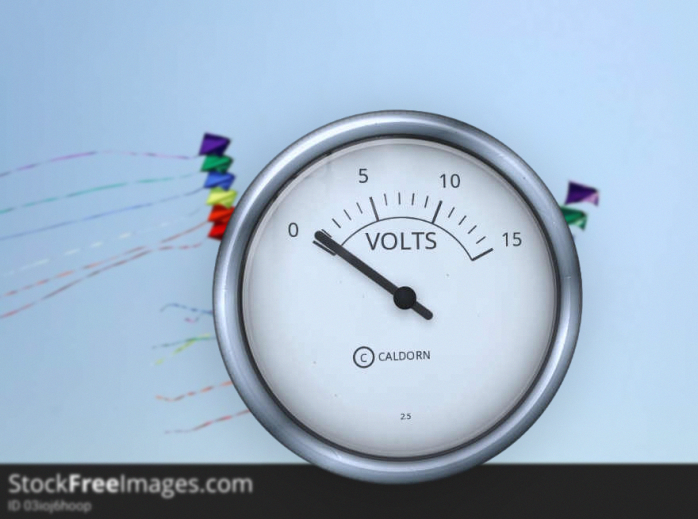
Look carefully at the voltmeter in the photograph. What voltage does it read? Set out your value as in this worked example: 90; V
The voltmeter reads 0.5; V
